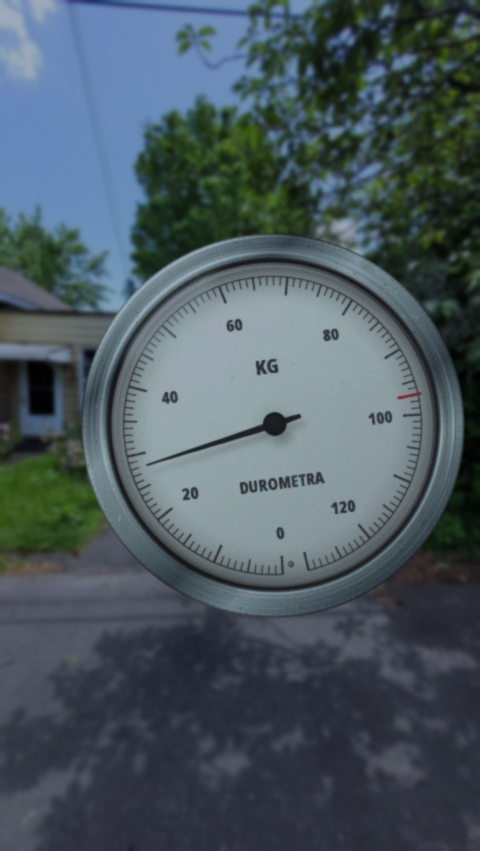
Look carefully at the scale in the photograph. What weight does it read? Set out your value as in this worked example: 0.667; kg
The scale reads 28; kg
